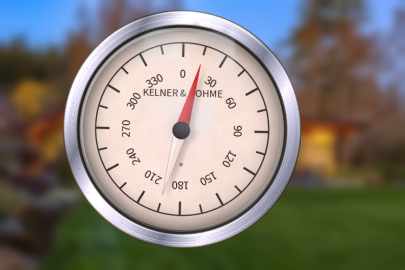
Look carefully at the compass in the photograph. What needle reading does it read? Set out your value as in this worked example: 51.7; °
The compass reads 15; °
